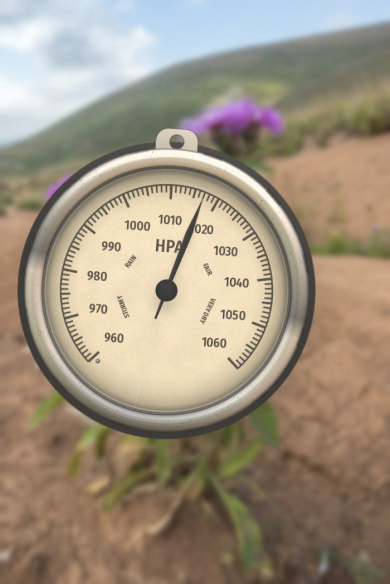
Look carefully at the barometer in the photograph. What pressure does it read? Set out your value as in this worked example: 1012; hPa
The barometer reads 1017; hPa
